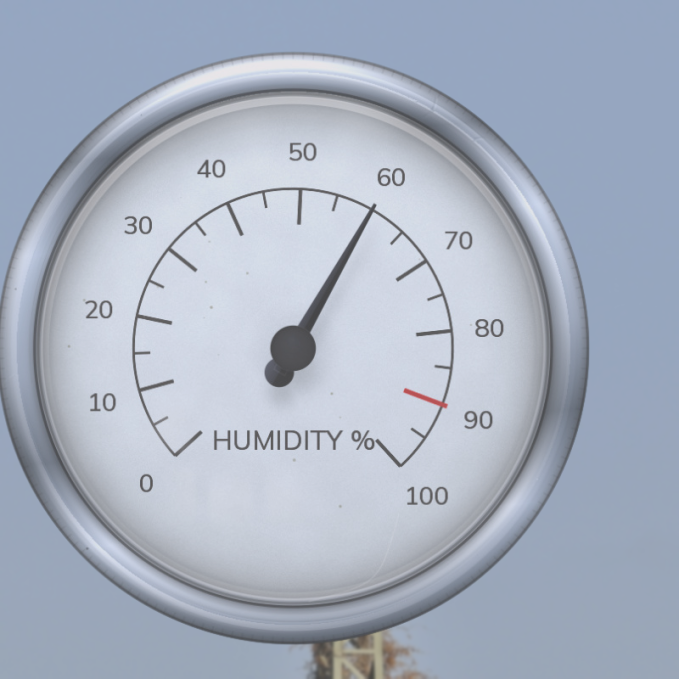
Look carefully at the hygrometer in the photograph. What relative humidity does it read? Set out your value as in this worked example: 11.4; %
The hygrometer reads 60; %
